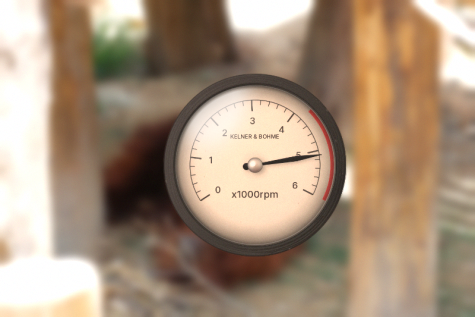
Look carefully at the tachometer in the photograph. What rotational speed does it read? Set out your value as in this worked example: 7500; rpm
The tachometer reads 5100; rpm
